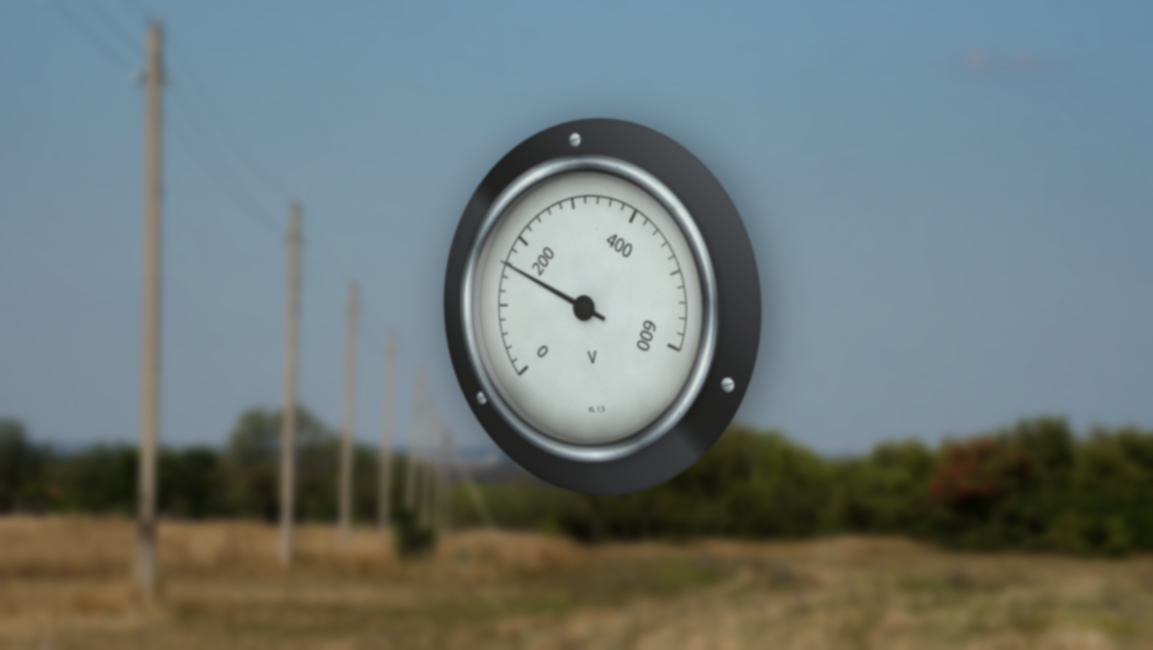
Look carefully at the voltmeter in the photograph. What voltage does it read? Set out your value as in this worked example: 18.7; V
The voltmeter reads 160; V
